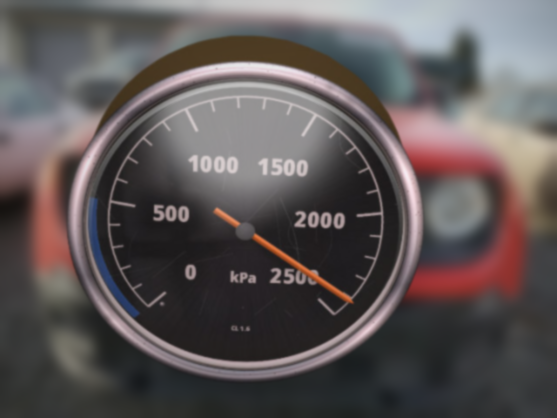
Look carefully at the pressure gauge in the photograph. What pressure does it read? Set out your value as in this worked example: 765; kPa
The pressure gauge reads 2400; kPa
